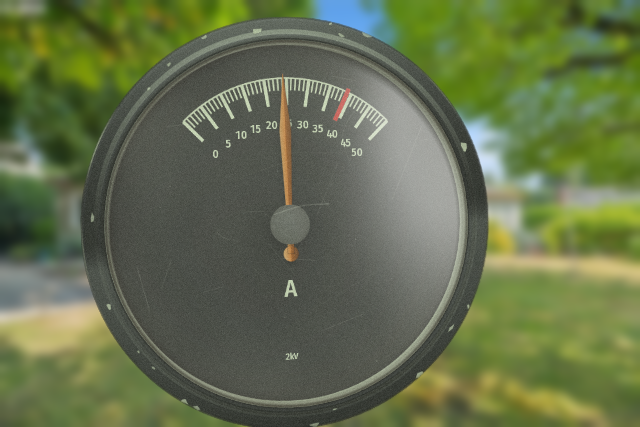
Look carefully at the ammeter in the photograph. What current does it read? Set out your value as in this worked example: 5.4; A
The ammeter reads 24; A
